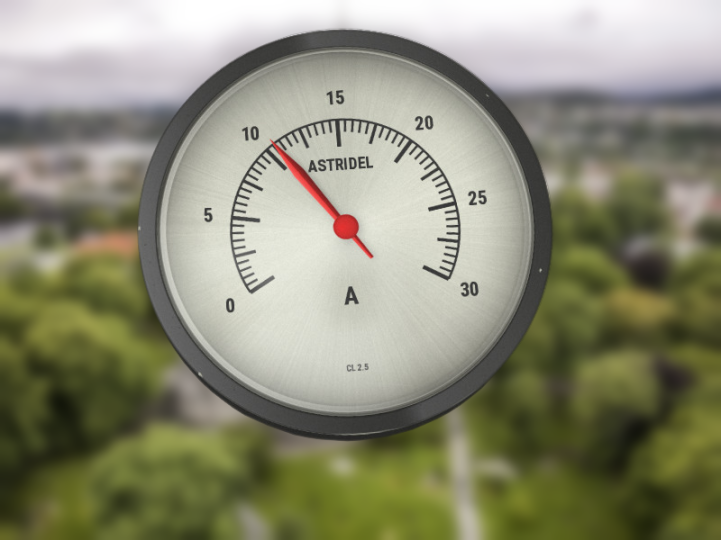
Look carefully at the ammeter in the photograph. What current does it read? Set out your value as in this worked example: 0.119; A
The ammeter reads 10.5; A
